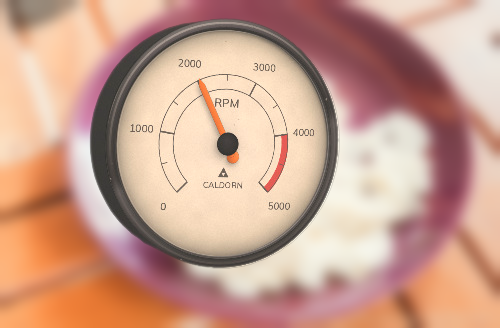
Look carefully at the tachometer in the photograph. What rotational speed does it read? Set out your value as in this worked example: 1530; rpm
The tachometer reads 2000; rpm
